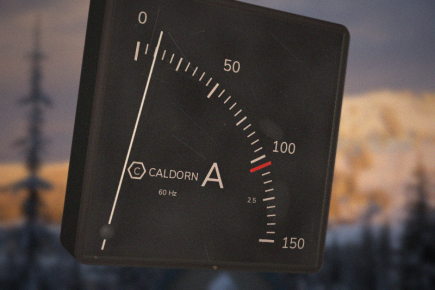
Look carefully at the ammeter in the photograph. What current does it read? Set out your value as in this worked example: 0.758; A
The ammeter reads 10; A
